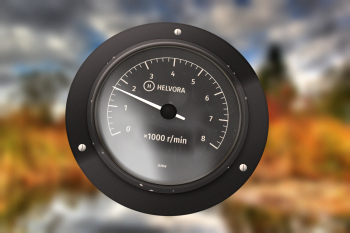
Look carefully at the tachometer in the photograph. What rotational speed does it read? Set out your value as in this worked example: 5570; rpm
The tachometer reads 1600; rpm
